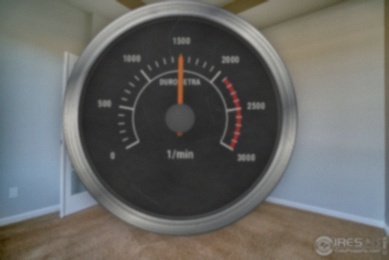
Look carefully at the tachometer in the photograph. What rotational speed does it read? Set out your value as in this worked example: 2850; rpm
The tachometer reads 1500; rpm
